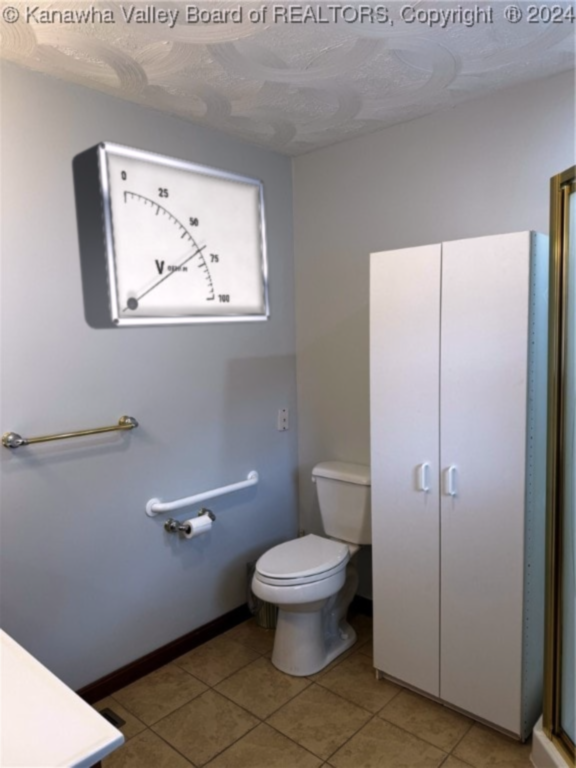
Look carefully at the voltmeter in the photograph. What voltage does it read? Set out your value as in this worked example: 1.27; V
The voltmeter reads 65; V
